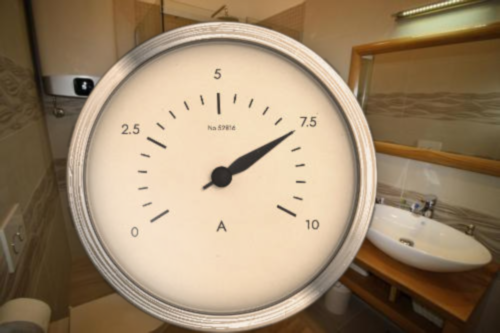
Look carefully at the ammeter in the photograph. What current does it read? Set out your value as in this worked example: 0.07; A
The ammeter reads 7.5; A
